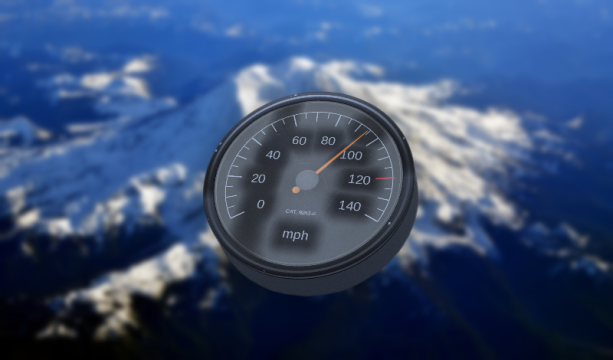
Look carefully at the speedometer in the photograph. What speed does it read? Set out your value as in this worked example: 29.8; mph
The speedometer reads 95; mph
